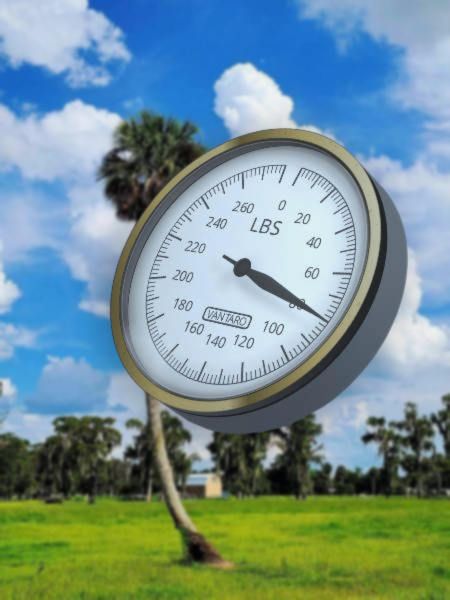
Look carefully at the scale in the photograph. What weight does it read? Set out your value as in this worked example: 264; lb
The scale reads 80; lb
